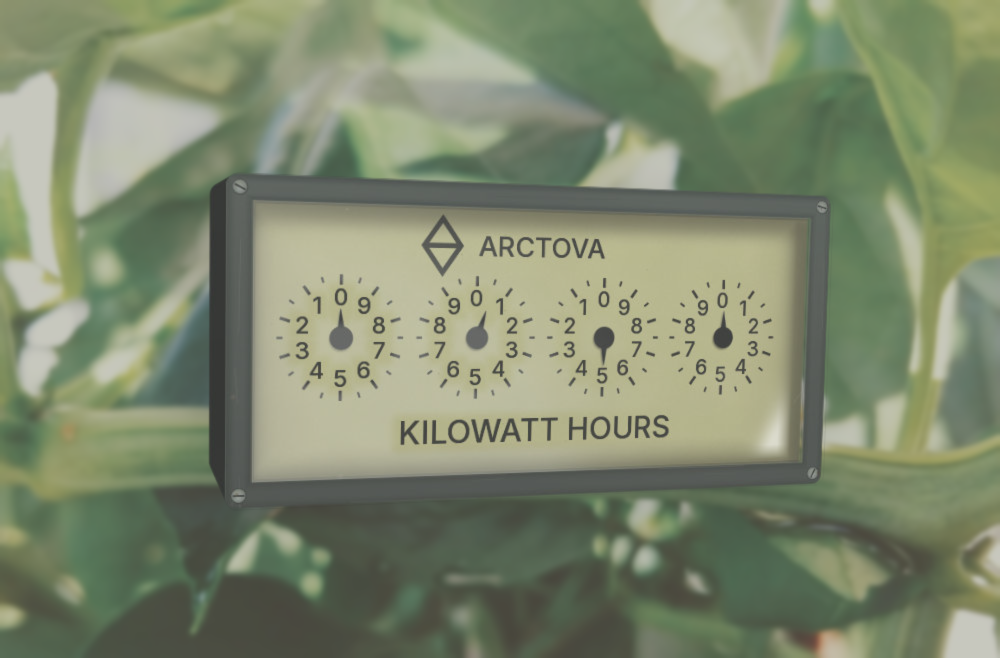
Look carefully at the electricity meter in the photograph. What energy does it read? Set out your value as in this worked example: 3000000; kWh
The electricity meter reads 50; kWh
